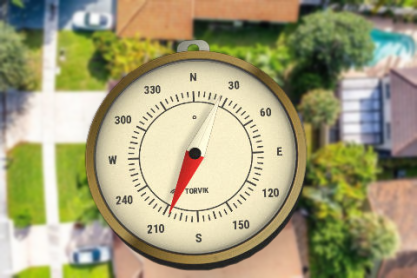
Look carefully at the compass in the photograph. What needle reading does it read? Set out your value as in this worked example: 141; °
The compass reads 205; °
